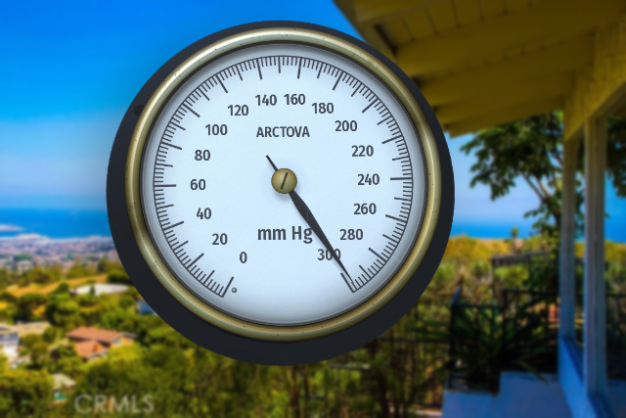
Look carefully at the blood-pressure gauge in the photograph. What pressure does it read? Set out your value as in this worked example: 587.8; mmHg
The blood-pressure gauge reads 298; mmHg
